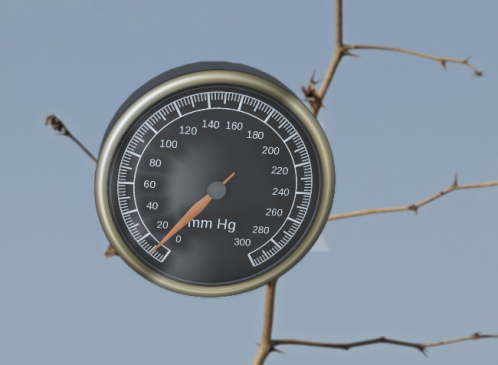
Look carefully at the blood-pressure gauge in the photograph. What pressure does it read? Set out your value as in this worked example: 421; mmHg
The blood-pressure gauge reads 10; mmHg
